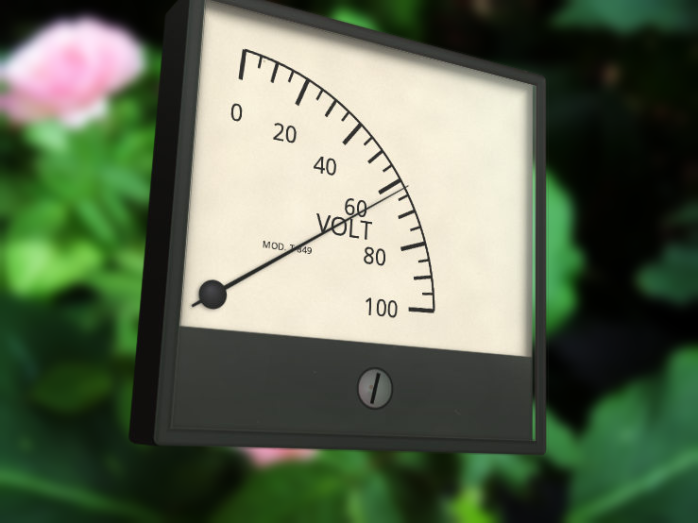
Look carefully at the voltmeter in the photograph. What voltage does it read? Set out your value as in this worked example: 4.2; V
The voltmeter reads 62.5; V
